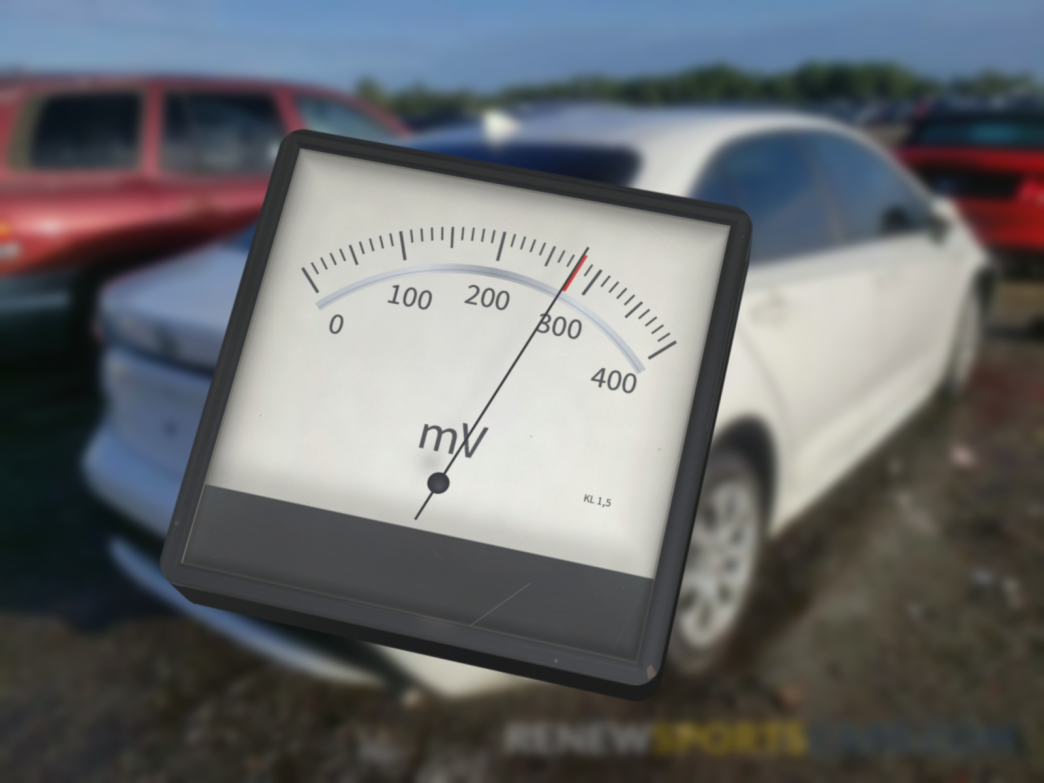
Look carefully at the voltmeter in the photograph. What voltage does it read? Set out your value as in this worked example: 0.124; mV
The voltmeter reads 280; mV
